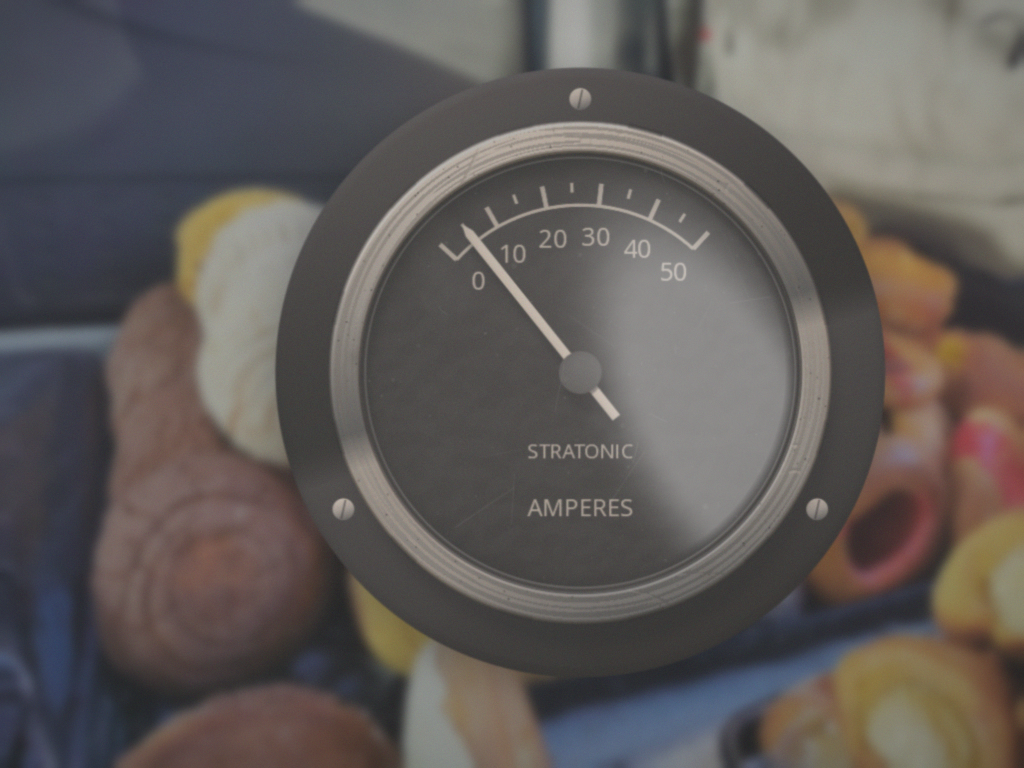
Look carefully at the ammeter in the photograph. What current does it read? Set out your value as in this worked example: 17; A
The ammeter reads 5; A
